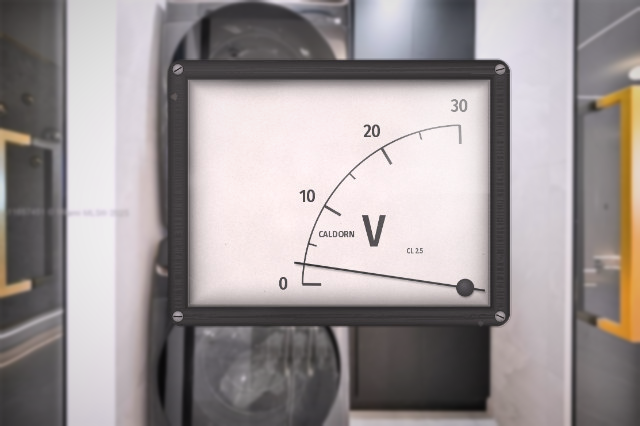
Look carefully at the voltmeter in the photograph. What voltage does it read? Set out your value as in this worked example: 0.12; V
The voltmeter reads 2.5; V
